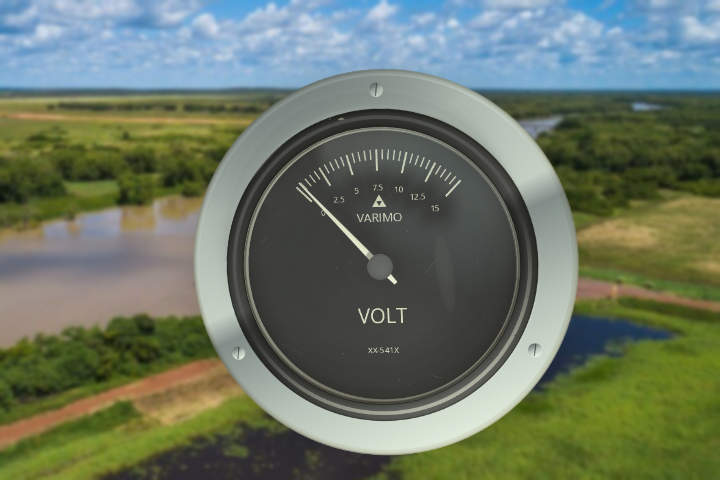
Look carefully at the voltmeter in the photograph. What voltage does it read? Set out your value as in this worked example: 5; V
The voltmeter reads 0.5; V
